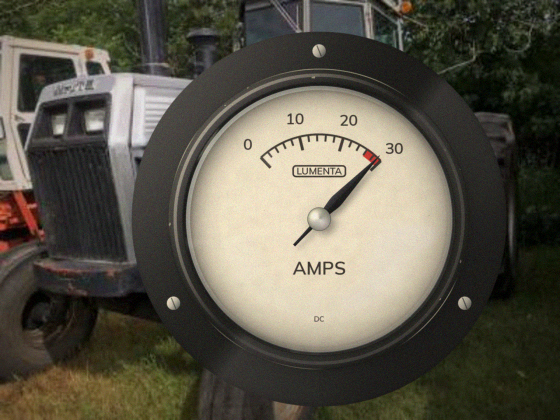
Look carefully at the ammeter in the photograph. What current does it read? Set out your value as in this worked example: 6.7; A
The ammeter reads 29; A
